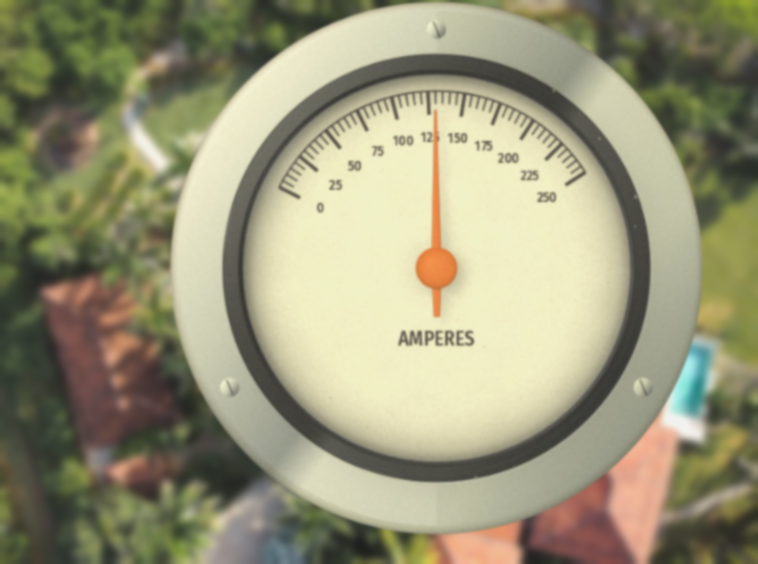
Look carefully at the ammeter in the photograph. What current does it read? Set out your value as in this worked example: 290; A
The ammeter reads 130; A
